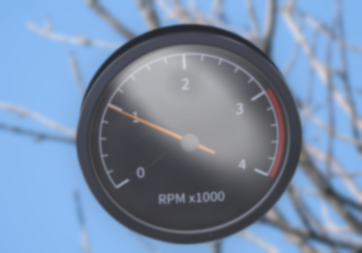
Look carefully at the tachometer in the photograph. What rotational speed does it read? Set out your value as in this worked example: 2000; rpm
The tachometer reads 1000; rpm
